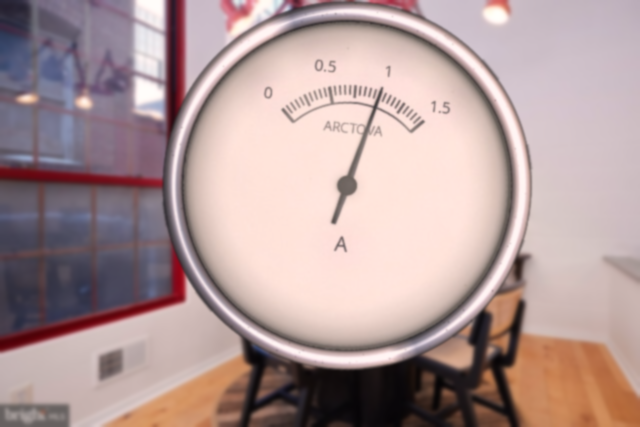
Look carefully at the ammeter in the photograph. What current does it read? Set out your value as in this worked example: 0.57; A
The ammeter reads 1; A
